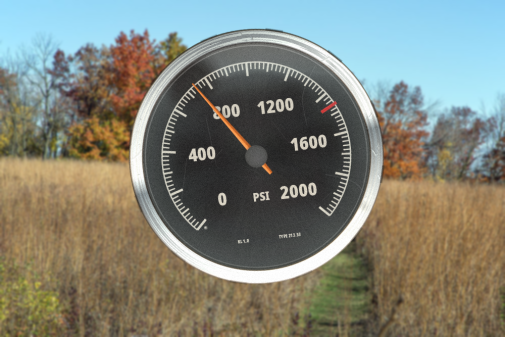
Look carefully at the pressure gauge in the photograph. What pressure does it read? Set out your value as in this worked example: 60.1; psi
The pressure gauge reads 740; psi
